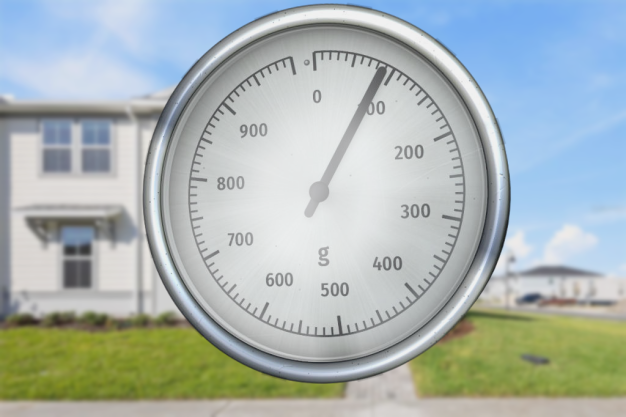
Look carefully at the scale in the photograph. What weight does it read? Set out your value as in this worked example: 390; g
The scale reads 90; g
